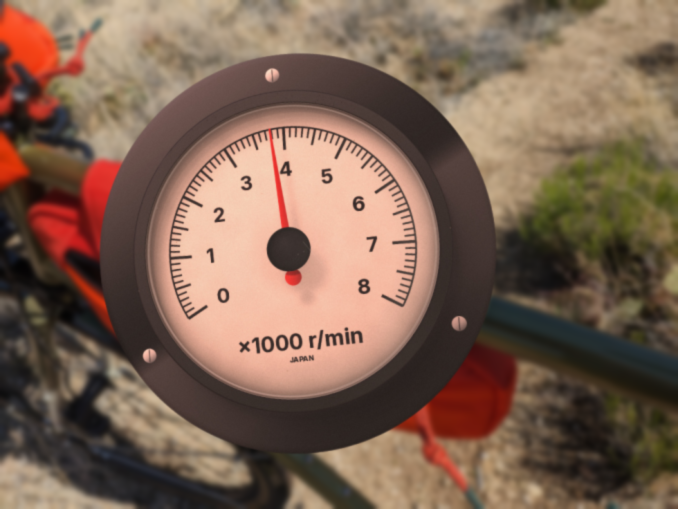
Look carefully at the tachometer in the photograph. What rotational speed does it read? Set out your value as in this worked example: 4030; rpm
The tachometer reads 3800; rpm
